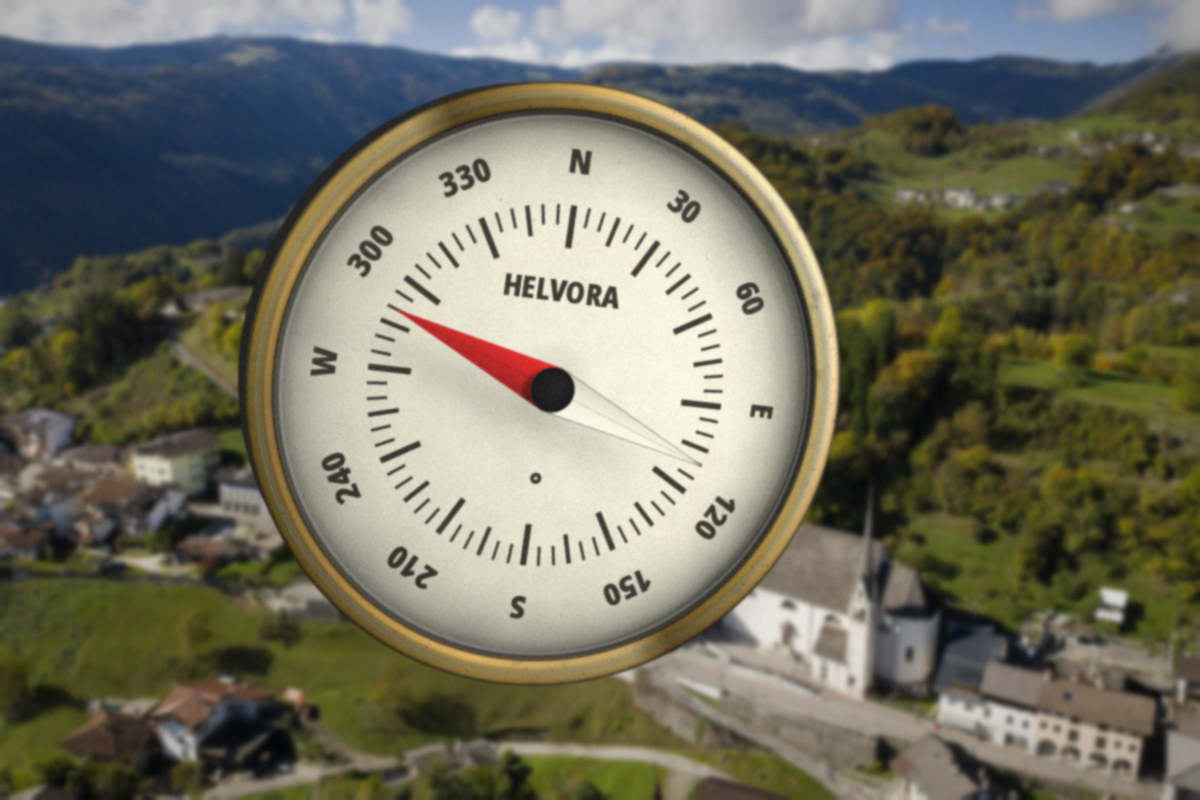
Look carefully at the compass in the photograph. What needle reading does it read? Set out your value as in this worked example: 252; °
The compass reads 290; °
